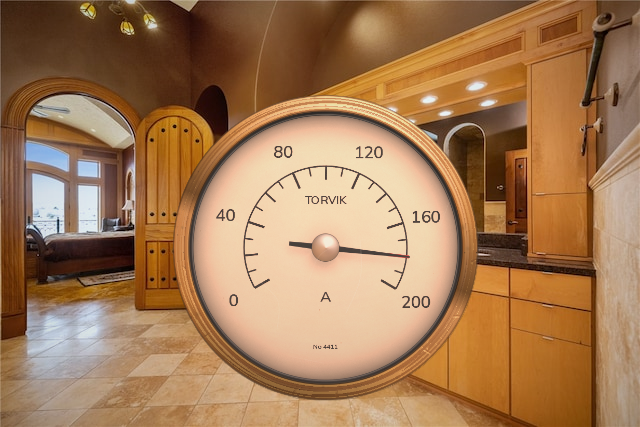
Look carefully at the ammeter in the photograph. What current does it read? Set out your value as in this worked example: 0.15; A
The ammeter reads 180; A
